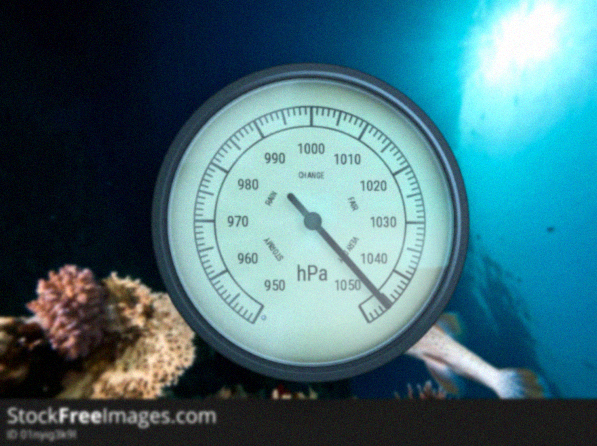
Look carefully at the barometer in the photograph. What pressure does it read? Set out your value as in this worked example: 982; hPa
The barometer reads 1046; hPa
